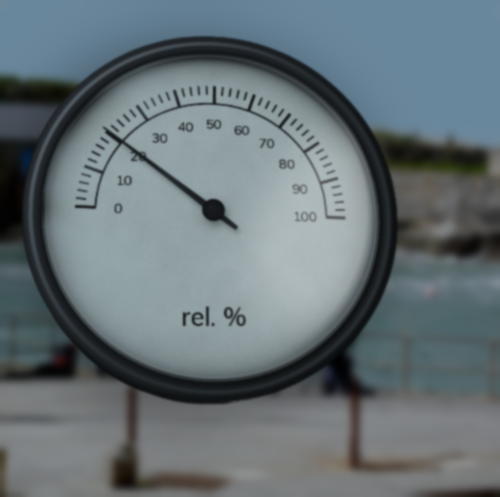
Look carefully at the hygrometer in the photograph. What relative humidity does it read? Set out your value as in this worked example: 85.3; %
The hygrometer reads 20; %
